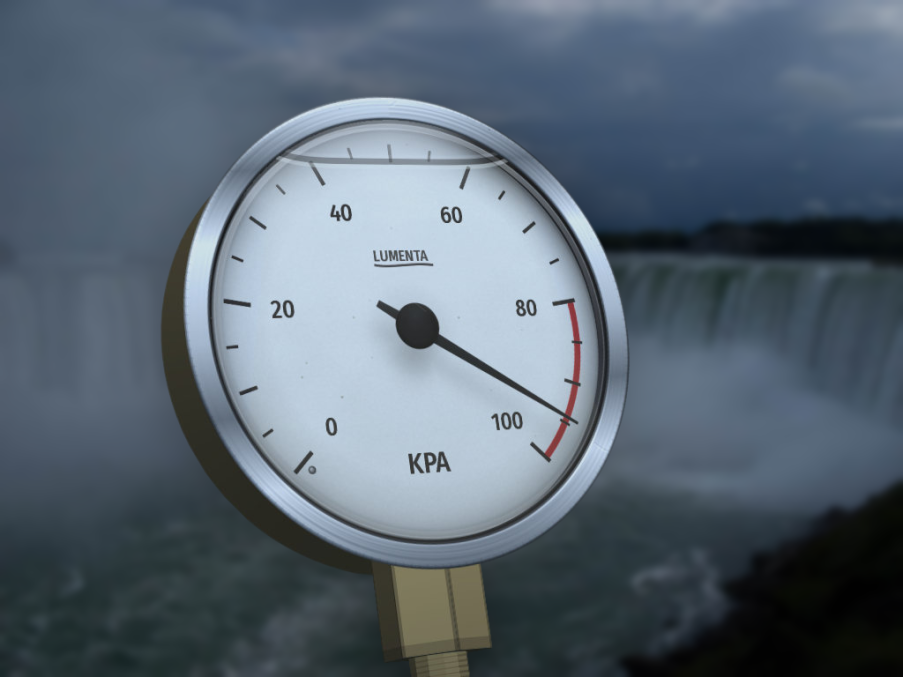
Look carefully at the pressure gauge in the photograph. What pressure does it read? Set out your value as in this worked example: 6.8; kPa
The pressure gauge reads 95; kPa
